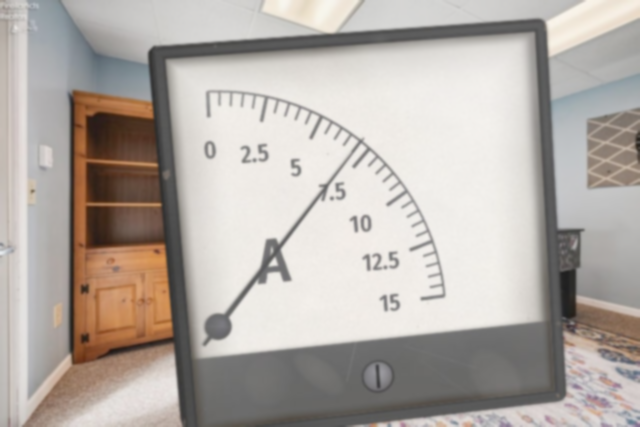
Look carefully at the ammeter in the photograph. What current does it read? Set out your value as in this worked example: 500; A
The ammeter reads 7; A
